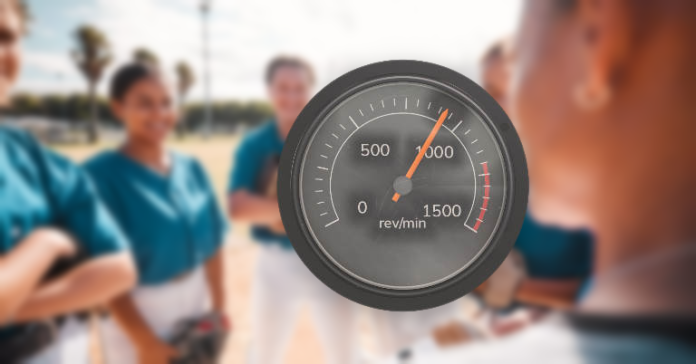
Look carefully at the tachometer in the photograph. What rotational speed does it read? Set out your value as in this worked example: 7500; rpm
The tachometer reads 925; rpm
